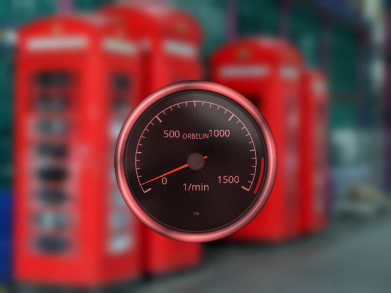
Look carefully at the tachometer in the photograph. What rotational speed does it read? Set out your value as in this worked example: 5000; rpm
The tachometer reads 50; rpm
